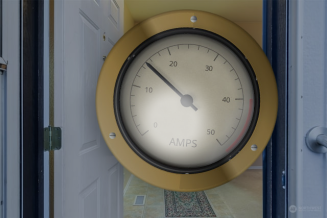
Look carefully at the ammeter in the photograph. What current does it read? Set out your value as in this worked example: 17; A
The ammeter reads 15; A
